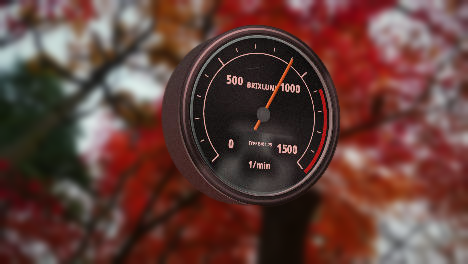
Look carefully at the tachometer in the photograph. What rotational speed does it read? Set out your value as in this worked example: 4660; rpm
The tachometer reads 900; rpm
